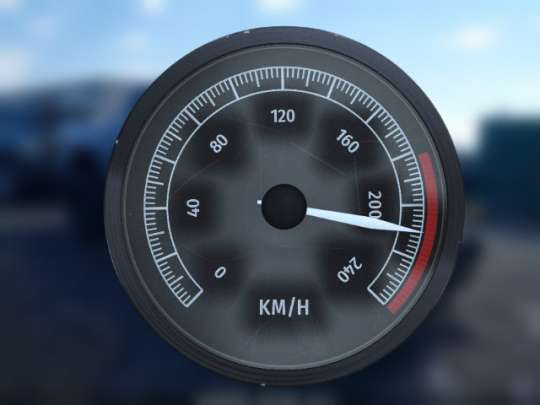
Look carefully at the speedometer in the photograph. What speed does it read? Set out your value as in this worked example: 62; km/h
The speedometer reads 210; km/h
